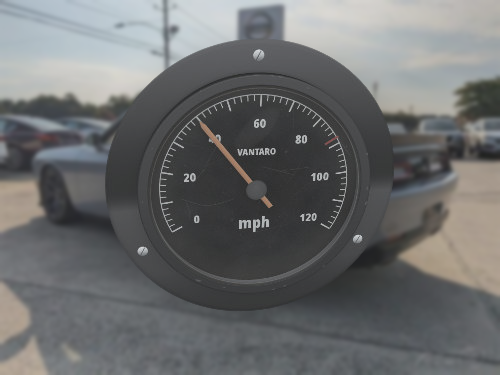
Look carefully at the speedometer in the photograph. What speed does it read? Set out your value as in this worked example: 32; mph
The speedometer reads 40; mph
